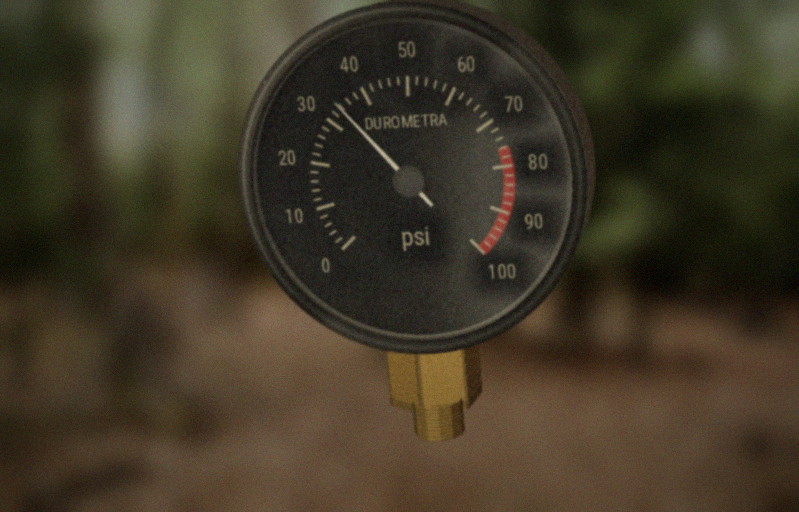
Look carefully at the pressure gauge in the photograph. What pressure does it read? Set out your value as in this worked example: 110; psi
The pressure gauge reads 34; psi
